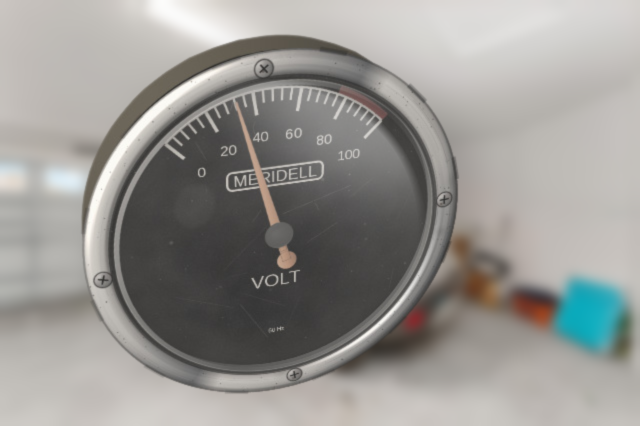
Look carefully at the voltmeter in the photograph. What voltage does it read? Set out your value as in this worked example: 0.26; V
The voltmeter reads 32; V
